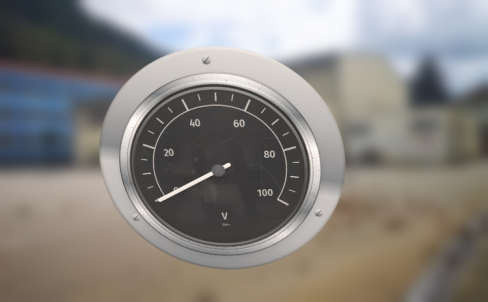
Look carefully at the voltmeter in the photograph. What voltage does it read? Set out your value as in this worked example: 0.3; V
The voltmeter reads 0; V
